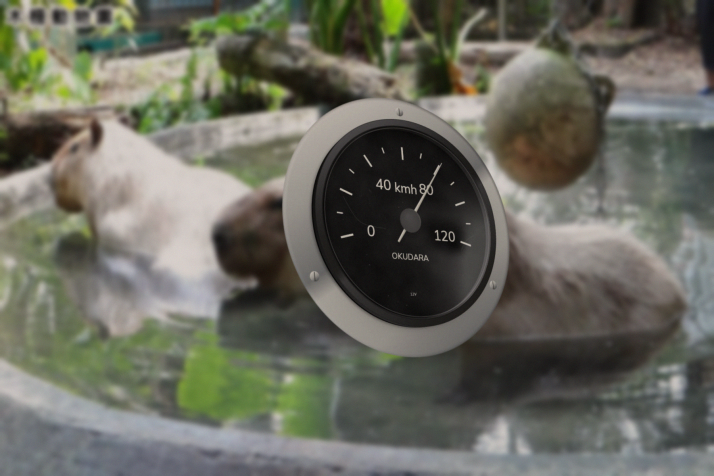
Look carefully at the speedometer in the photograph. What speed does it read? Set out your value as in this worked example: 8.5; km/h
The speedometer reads 80; km/h
